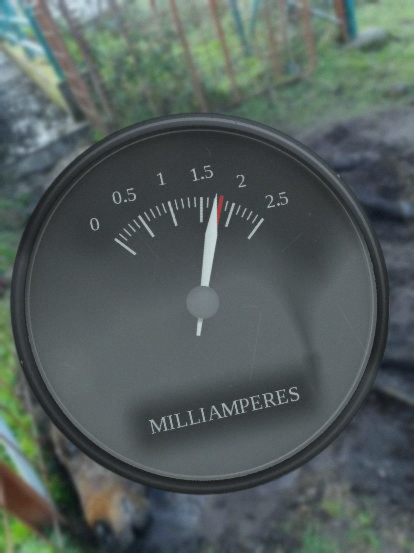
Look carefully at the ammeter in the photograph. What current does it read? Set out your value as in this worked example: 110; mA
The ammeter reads 1.7; mA
